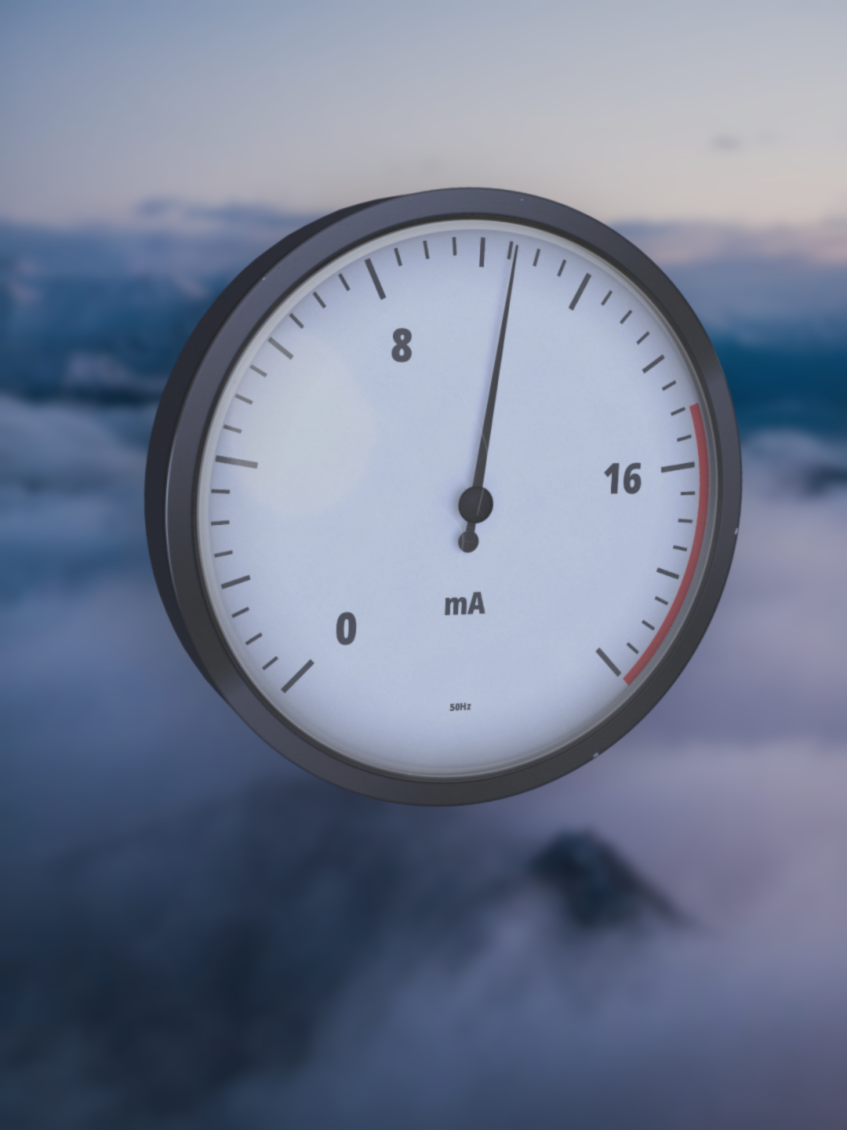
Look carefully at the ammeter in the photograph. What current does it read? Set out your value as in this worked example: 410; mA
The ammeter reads 10.5; mA
